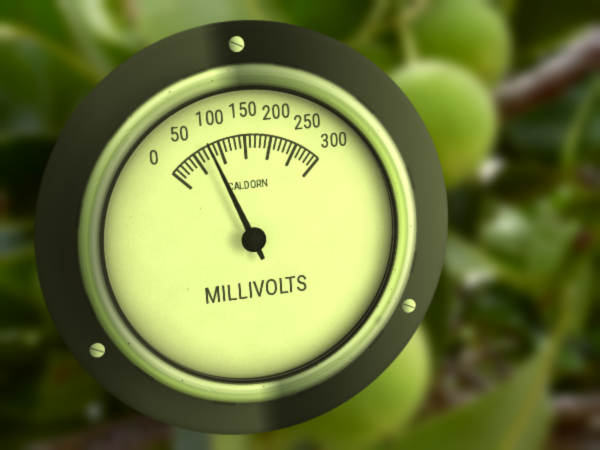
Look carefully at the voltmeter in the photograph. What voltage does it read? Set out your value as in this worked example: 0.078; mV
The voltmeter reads 80; mV
